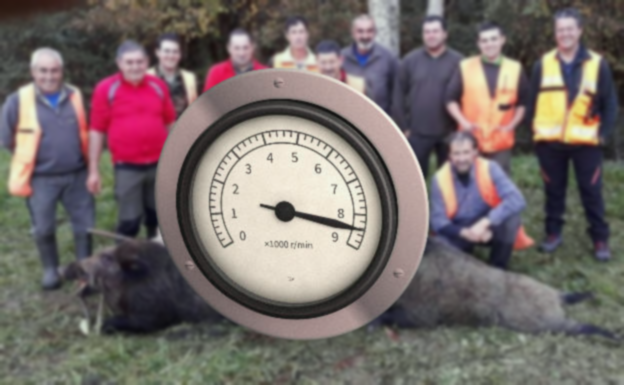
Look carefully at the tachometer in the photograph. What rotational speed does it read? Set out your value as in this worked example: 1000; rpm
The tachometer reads 8400; rpm
